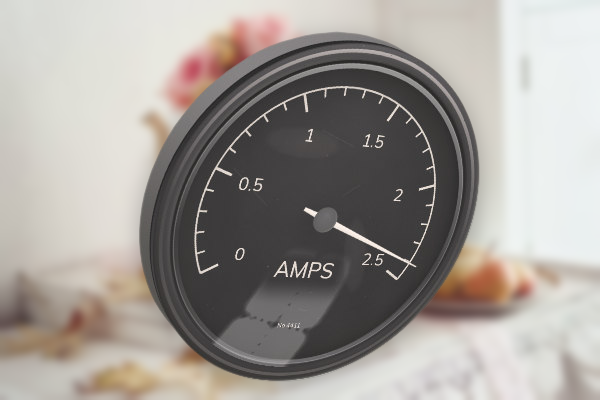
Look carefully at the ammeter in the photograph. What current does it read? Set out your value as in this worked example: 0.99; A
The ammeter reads 2.4; A
